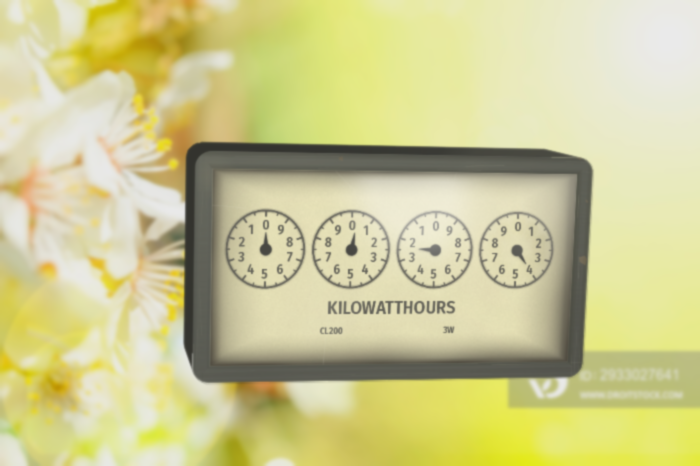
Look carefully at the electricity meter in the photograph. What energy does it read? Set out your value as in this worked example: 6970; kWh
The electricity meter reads 24; kWh
